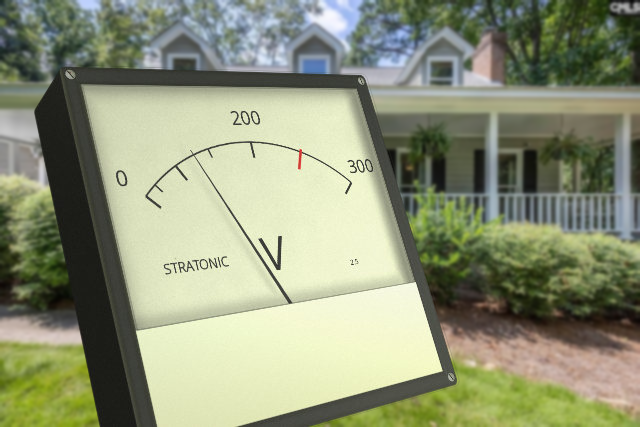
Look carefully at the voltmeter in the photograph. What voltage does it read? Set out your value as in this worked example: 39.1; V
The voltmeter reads 125; V
